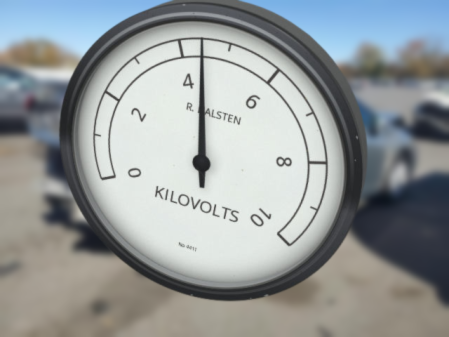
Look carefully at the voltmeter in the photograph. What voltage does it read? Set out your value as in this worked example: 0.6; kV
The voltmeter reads 4.5; kV
